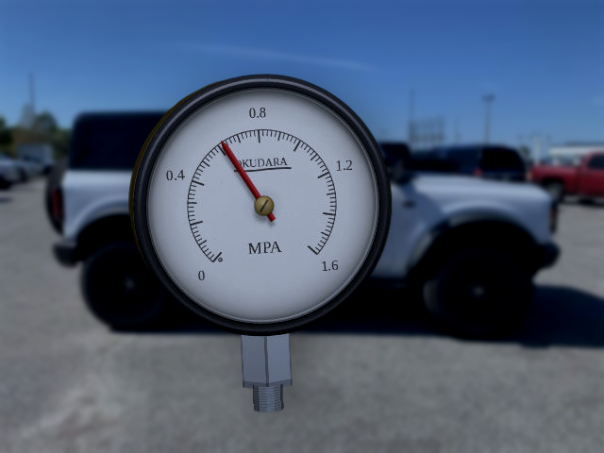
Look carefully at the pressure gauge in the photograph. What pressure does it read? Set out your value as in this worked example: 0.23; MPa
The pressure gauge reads 0.62; MPa
